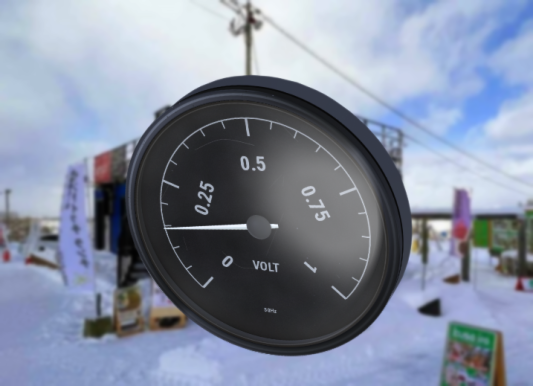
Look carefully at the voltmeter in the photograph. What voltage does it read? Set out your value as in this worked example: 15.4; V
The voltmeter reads 0.15; V
